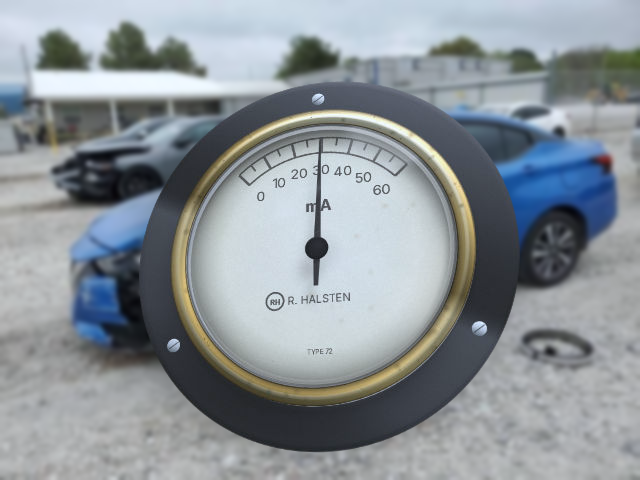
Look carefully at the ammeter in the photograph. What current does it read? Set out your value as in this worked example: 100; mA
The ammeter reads 30; mA
